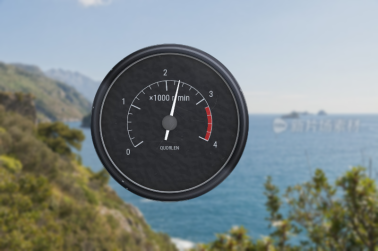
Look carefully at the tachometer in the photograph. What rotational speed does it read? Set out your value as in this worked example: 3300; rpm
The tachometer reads 2300; rpm
